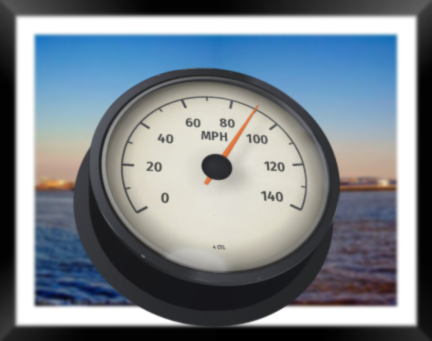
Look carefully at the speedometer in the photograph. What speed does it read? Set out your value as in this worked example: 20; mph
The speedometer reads 90; mph
